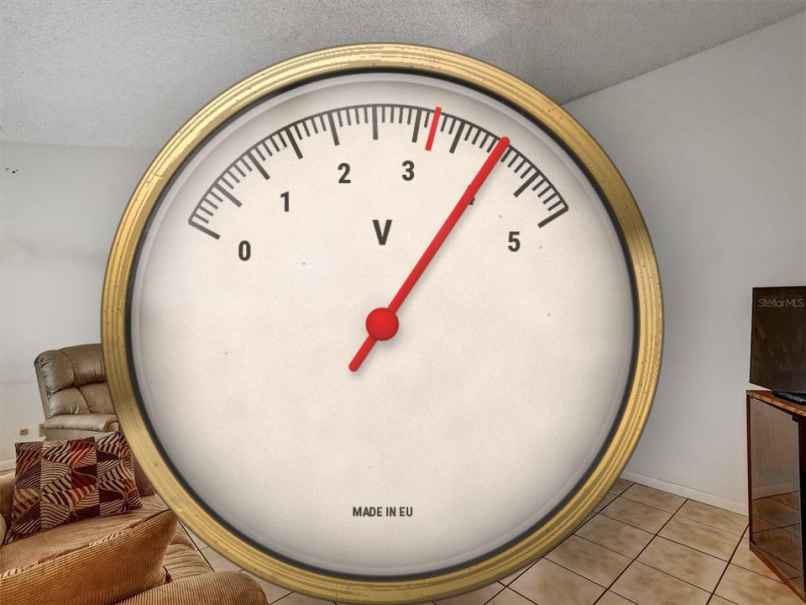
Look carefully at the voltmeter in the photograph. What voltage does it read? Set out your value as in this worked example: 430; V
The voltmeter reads 4; V
